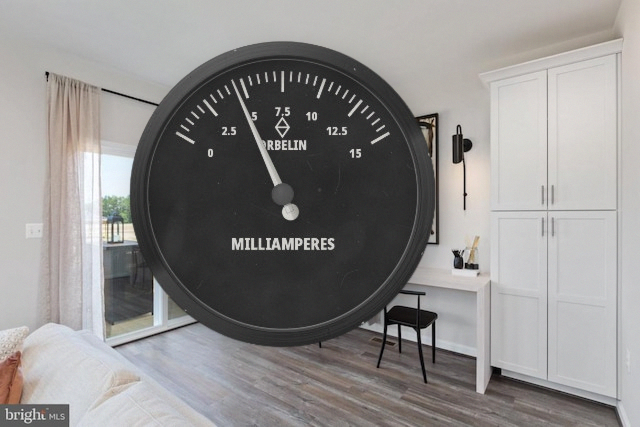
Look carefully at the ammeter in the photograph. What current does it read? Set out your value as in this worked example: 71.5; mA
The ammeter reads 4.5; mA
